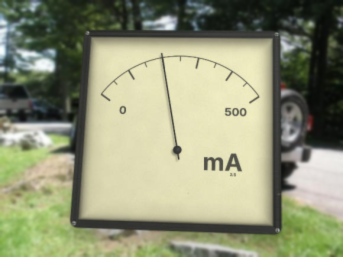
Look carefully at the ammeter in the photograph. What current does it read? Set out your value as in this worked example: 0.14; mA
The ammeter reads 200; mA
